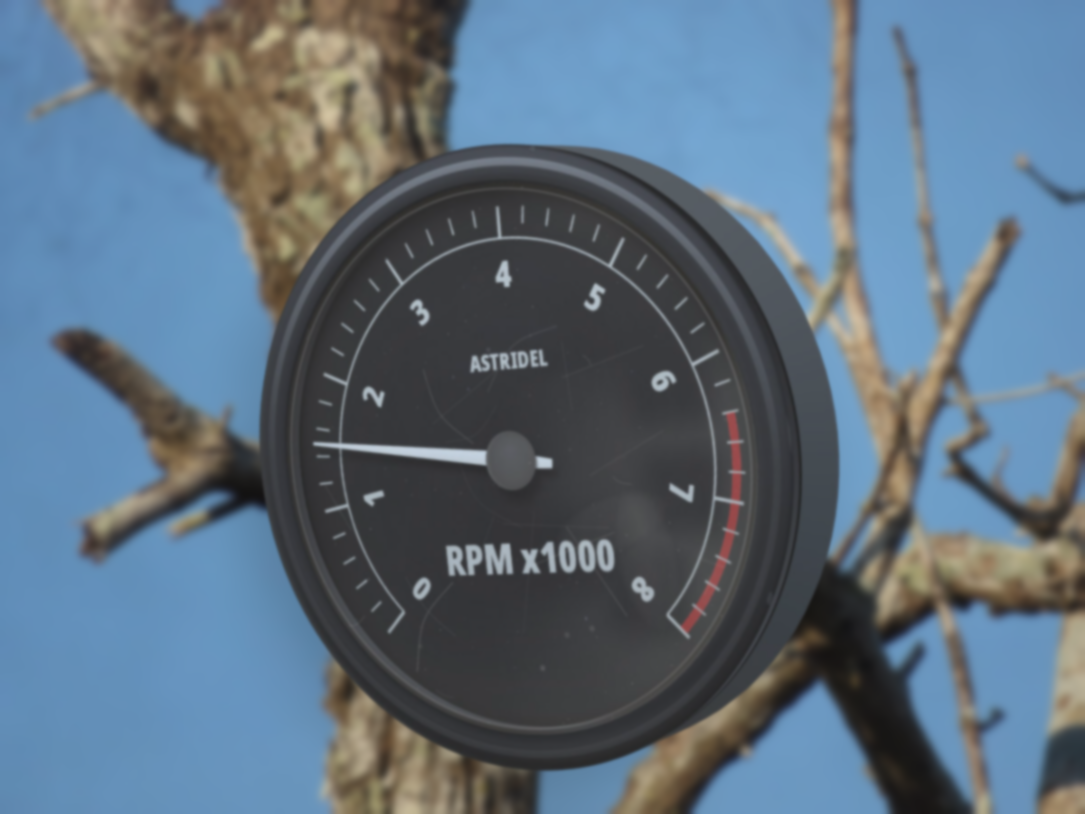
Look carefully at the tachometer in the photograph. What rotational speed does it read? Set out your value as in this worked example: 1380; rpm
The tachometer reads 1500; rpm
